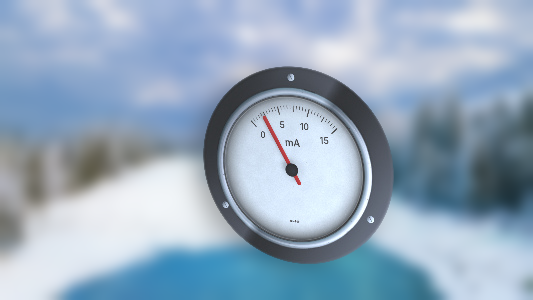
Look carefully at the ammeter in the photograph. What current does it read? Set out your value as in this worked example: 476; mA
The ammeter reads 2.5; mA
